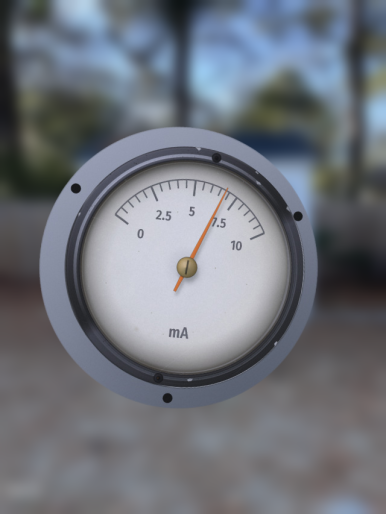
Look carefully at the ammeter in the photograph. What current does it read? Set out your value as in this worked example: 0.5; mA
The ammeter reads 6.75; mA
